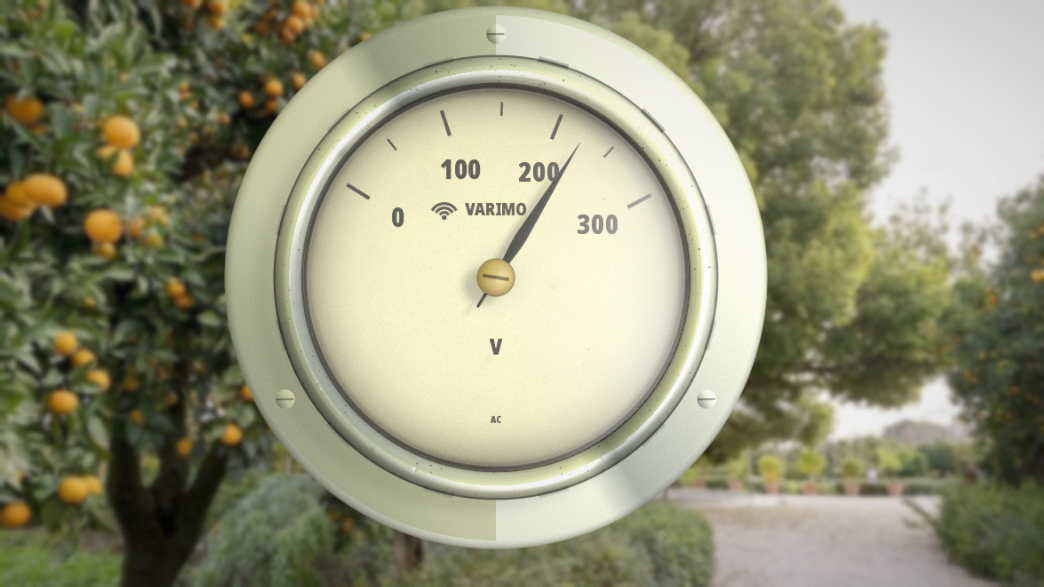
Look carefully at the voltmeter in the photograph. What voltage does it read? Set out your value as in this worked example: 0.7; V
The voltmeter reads 225; V
